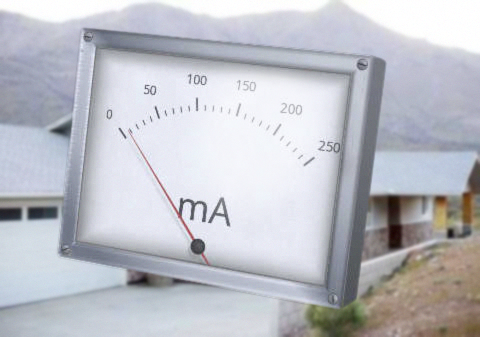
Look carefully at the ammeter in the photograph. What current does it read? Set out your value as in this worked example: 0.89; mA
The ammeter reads 10; mA
